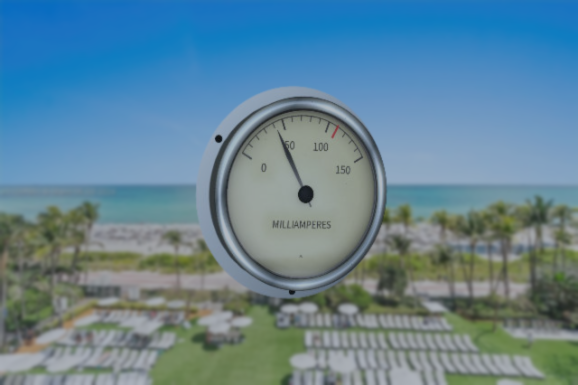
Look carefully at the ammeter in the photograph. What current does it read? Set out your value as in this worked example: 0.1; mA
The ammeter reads 40; mA
